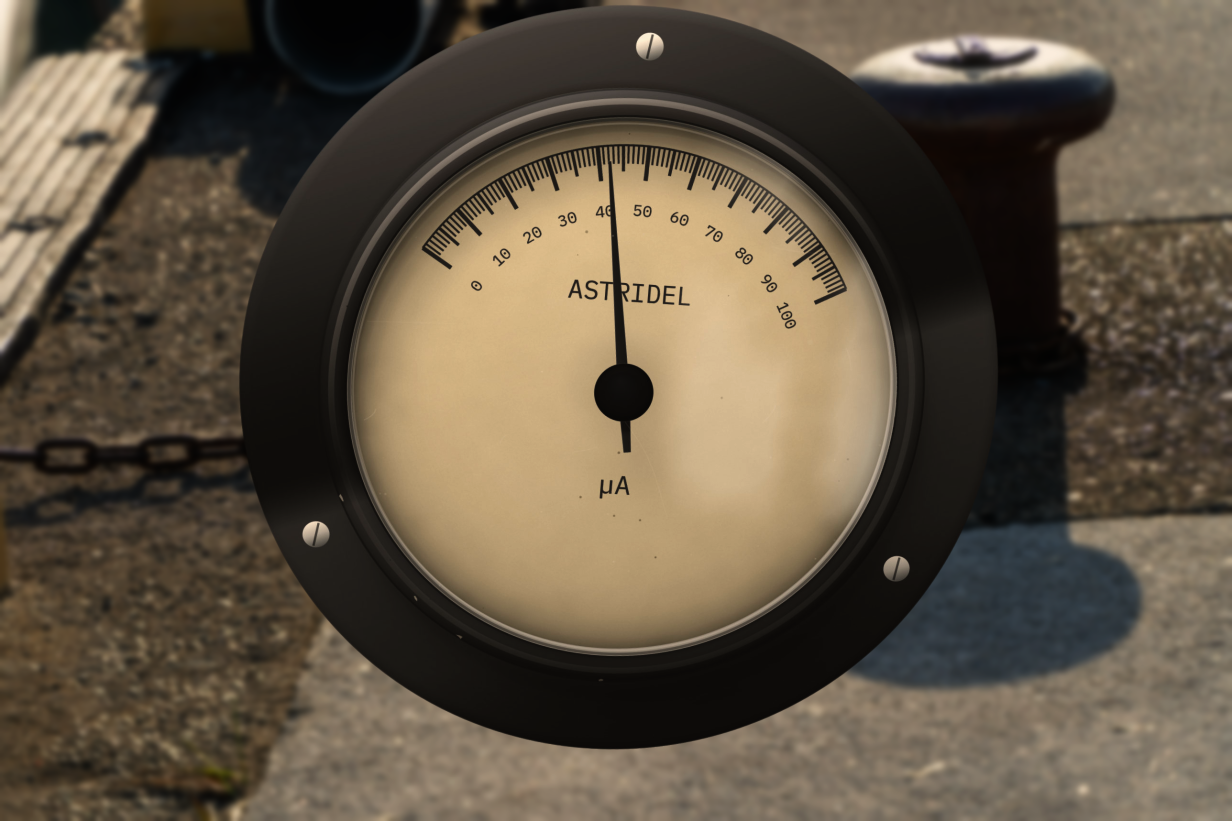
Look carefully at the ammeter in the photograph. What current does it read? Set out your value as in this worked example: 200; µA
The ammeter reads 42; µA
